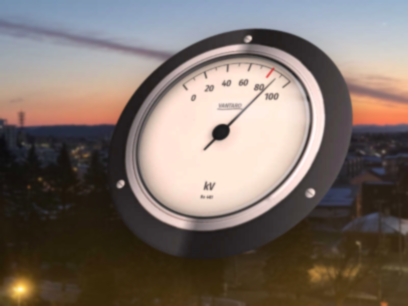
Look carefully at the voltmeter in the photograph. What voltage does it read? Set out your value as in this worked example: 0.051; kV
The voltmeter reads 90; kV
